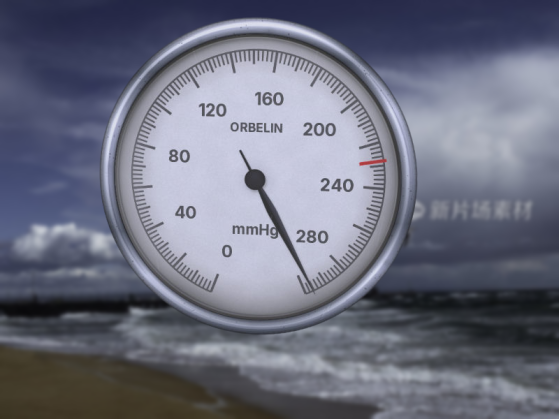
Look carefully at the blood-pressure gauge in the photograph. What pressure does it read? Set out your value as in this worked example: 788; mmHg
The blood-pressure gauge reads 296; mmHg
